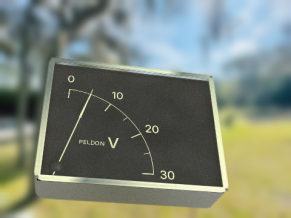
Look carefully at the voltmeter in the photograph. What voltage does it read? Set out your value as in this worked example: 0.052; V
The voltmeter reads 5; V
